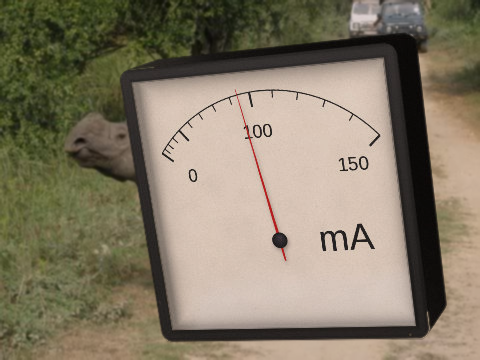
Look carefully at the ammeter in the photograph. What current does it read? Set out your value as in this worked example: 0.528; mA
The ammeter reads 95; mA
